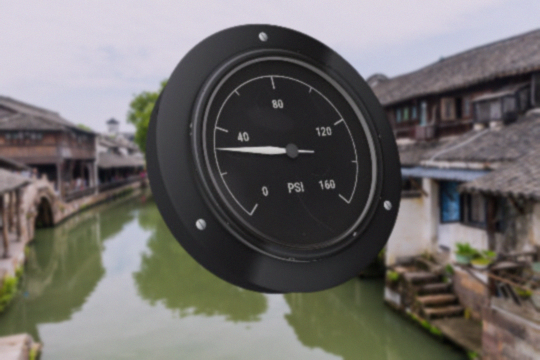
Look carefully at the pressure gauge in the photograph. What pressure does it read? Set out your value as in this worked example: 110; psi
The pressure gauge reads 30; psi
